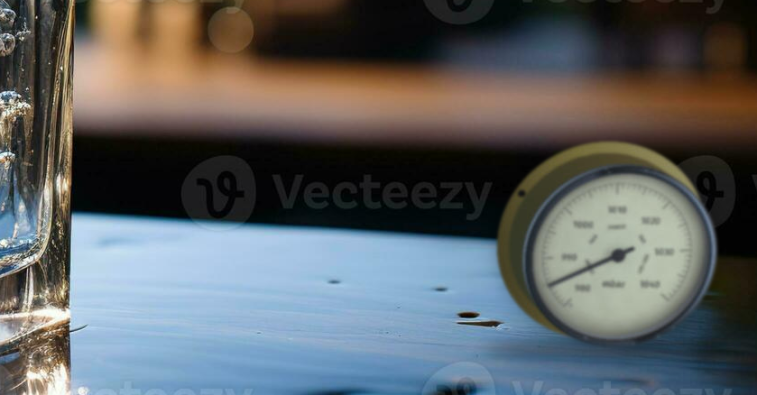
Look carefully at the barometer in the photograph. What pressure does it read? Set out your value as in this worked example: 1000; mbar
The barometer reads 985; mbar
